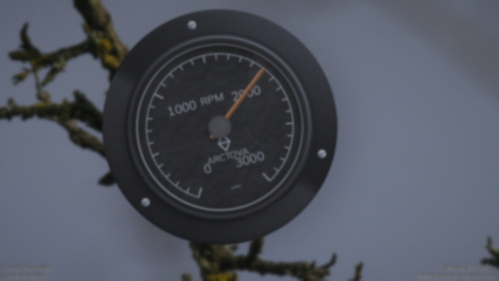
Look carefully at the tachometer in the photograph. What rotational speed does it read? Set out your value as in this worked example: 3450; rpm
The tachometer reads 2000; rpm
